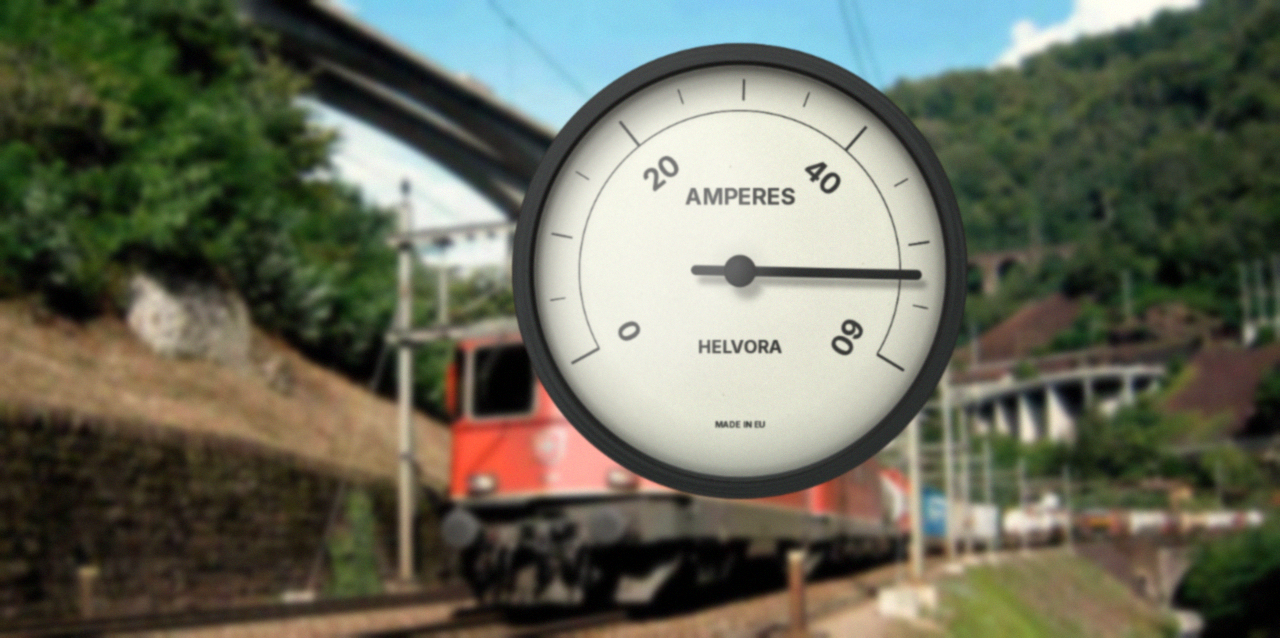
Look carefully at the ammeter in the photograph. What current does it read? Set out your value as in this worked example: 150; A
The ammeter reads 52.5; A
